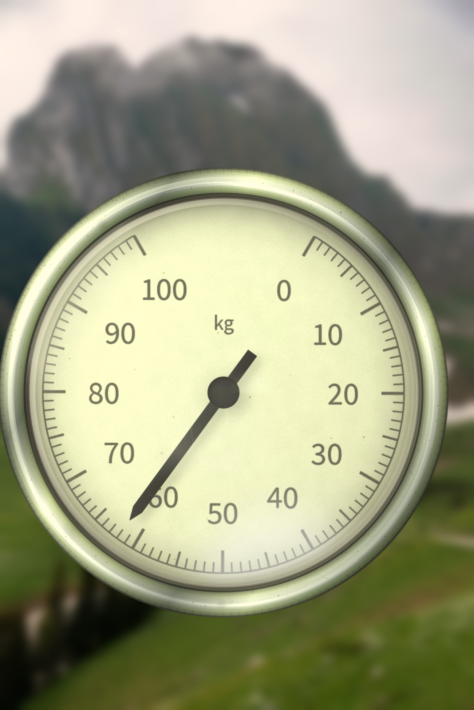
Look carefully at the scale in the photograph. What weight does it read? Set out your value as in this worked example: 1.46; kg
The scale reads 62; kg
